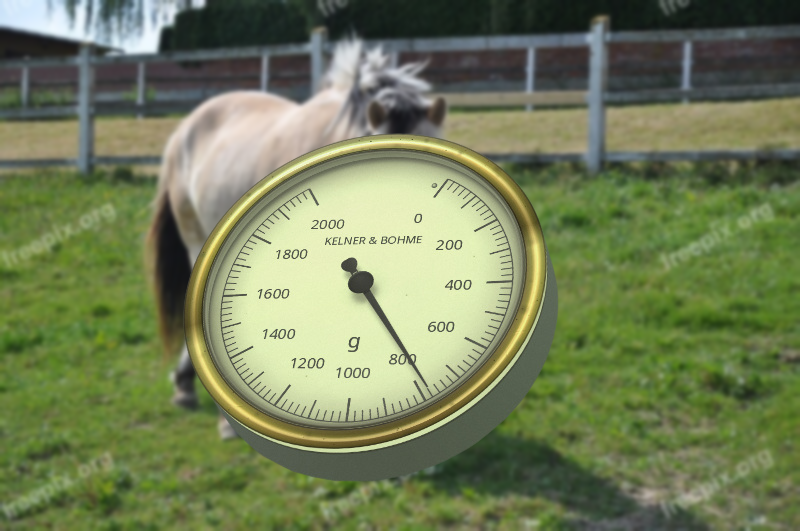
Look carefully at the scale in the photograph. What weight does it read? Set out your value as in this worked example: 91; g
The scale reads 780; g
